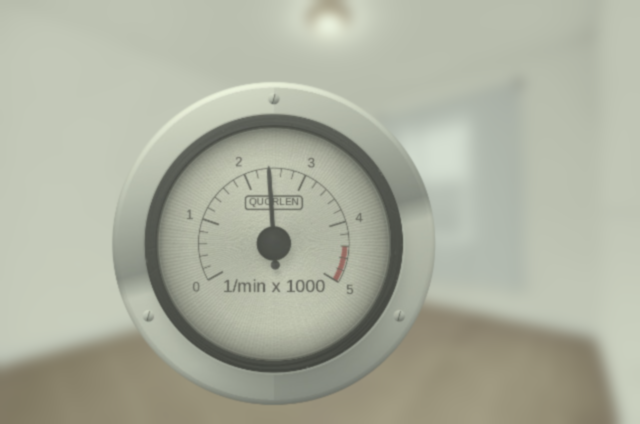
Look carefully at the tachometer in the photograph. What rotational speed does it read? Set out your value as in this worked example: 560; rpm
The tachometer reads 2400; rpm
